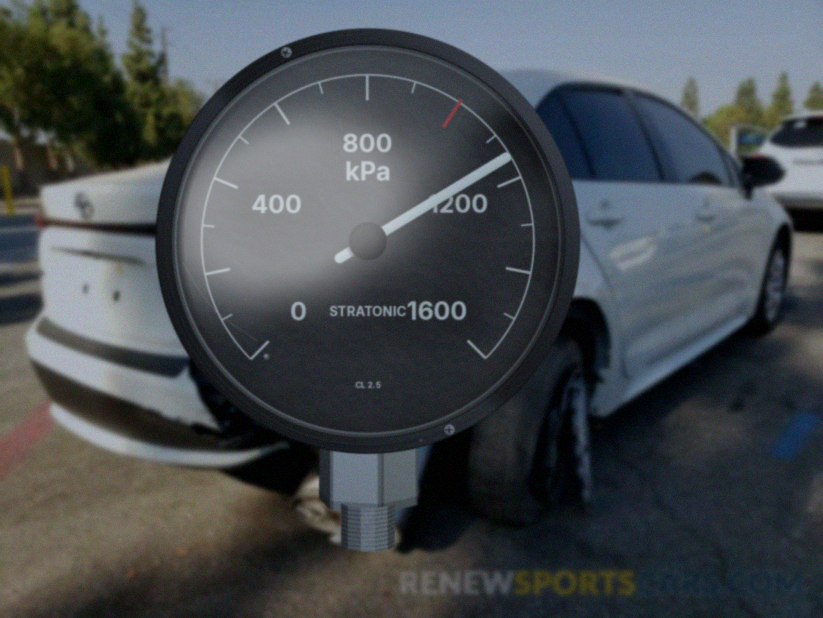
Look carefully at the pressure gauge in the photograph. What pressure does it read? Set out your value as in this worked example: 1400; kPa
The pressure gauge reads 1150; kPa
